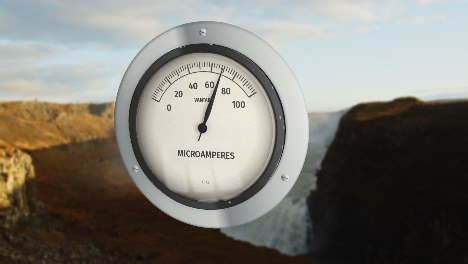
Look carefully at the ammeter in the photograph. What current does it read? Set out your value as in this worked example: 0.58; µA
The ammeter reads 70; µA
